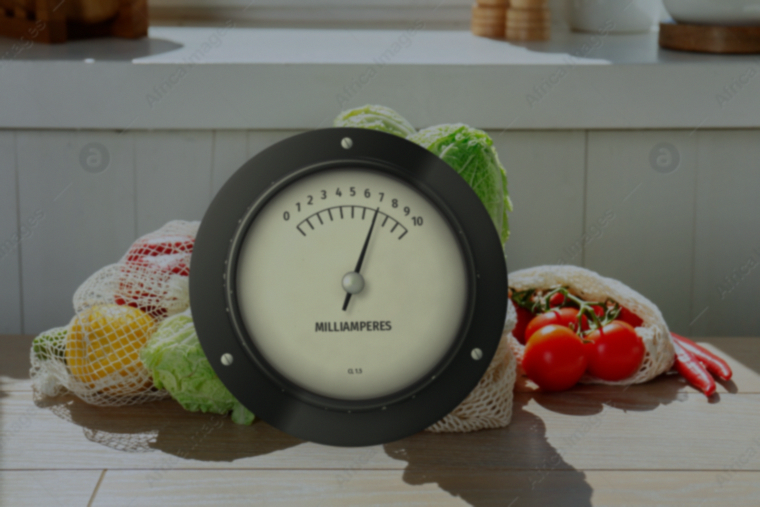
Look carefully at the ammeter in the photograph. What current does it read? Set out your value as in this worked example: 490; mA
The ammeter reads 7; mA
